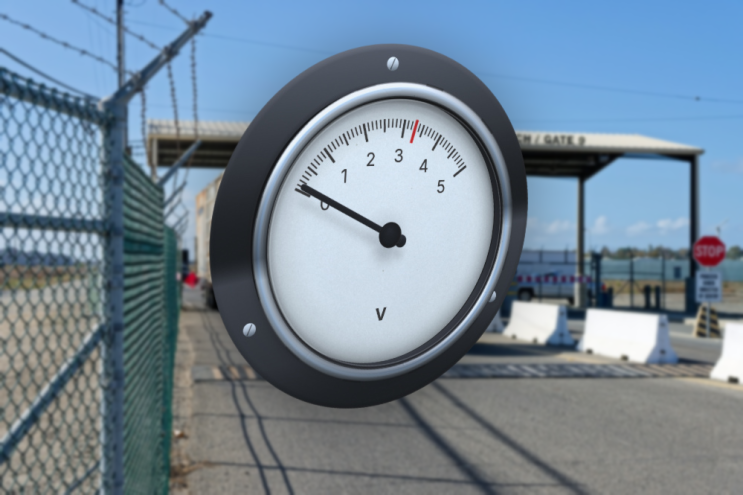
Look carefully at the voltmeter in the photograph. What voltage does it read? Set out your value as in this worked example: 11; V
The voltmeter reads 0.1; V
